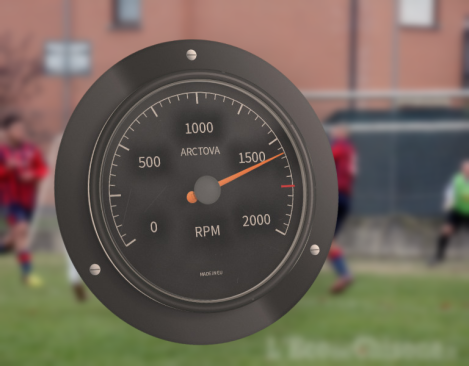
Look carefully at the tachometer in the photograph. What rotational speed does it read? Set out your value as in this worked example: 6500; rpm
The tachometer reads 1575; rpm
